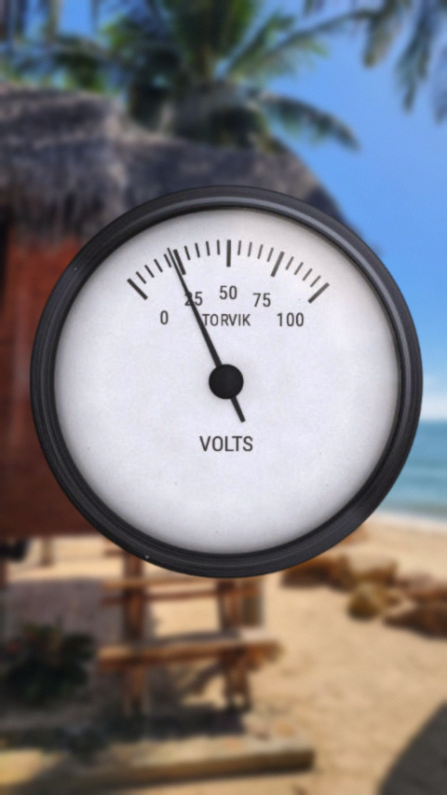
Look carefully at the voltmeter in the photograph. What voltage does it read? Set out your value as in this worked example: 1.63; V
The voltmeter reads 22.5; V
